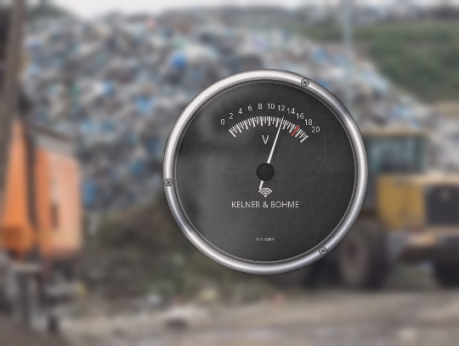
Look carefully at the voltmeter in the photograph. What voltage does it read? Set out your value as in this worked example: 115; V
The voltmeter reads 13; V
